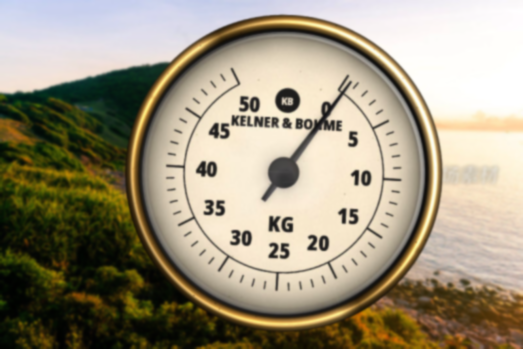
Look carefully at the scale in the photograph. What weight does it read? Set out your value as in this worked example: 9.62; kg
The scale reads 0.5; kg
